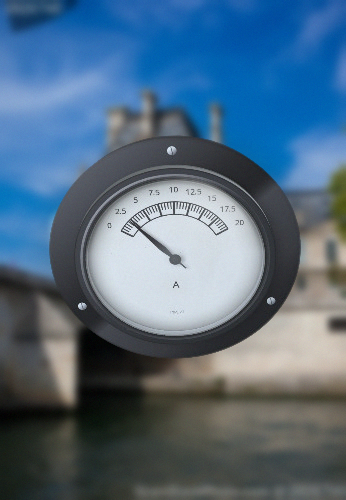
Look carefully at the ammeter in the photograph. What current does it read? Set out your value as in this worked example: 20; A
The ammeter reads 2.5; A
